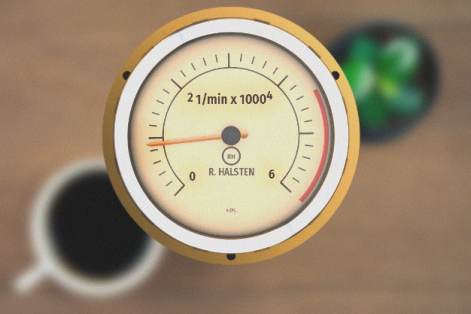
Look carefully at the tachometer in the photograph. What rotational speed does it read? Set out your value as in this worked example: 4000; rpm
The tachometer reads 900; rpm
